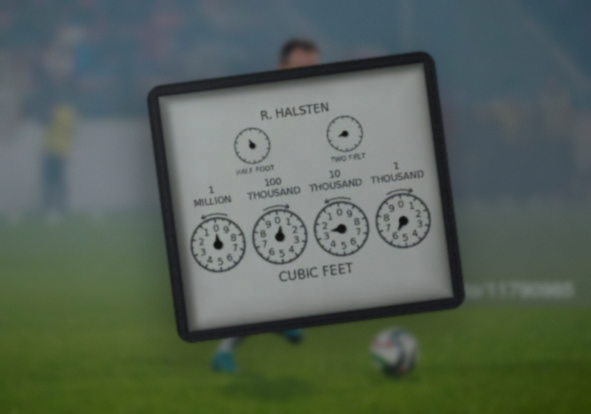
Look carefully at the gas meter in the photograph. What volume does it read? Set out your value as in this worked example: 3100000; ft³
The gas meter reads 2600; ft³
